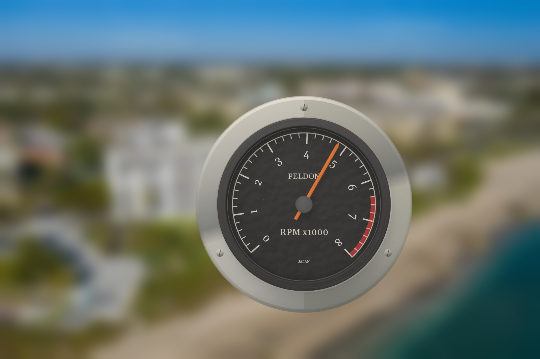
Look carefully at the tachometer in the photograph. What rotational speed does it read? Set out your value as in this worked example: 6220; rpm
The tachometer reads 4800; rpm
